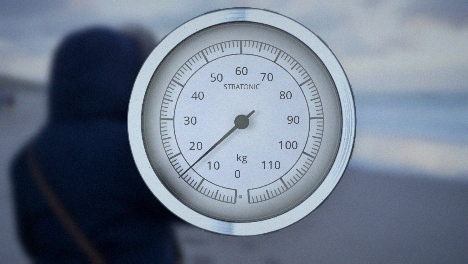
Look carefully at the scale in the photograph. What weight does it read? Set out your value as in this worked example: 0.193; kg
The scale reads 15; kg
